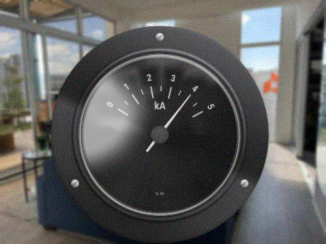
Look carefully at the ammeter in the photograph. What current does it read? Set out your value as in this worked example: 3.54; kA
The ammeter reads 4; kA
